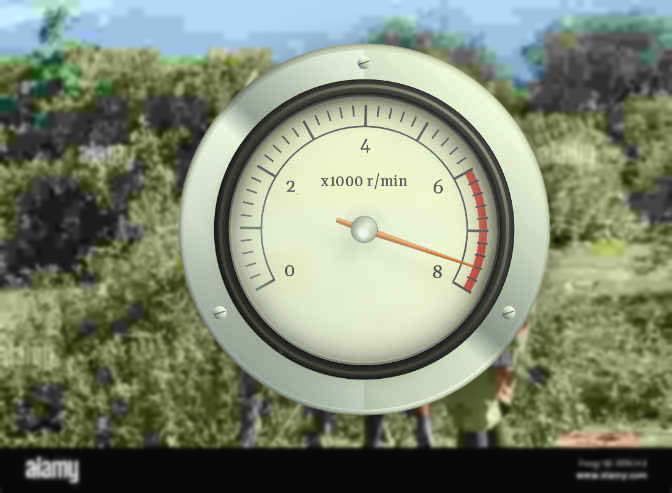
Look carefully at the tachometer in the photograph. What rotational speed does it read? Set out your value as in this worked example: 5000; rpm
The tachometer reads 7600; rpm
